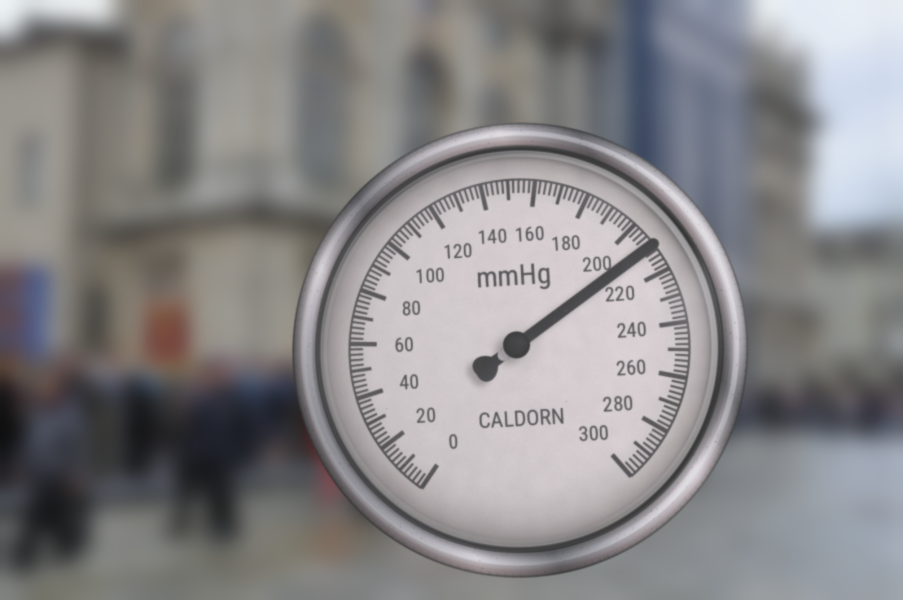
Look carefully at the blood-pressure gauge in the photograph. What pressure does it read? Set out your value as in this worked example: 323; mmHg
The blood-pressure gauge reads 210; mmHg
